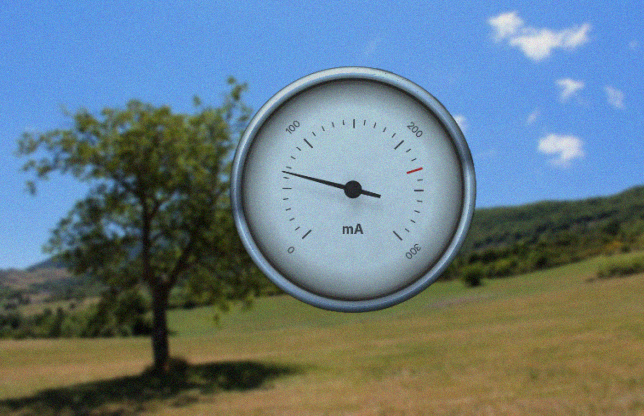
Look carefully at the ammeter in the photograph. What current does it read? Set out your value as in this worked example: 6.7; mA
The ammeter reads 65; mA
